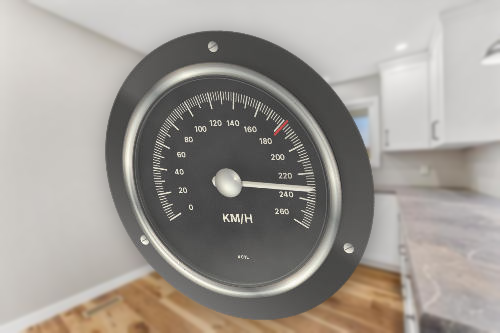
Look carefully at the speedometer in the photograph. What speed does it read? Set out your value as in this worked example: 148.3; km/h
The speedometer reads 230; km/h
